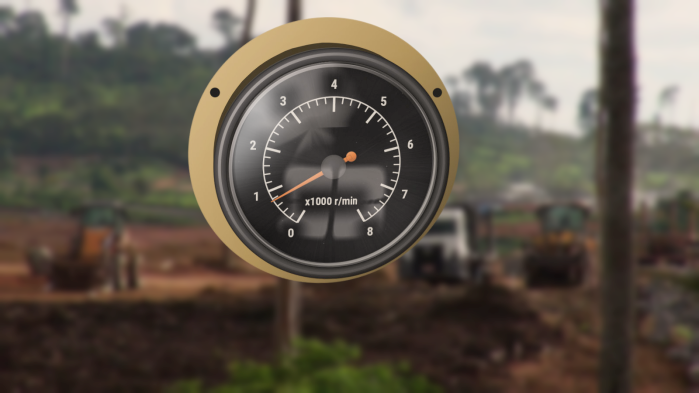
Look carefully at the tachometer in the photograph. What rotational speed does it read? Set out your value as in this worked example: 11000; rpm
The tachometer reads 800; rpm
